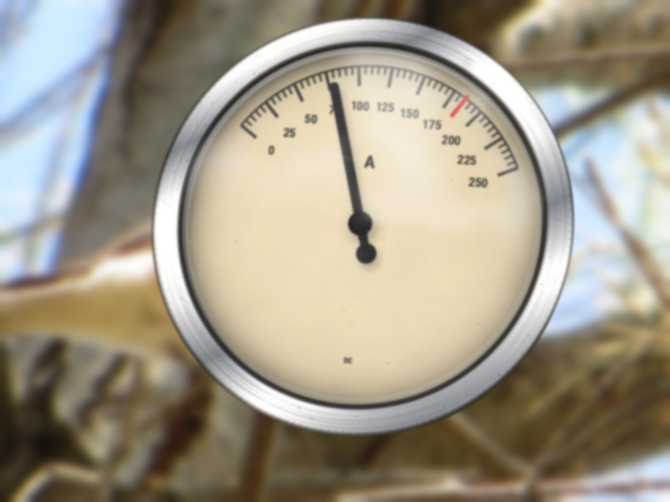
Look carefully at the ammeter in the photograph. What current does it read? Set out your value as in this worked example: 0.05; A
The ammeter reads 80; A
